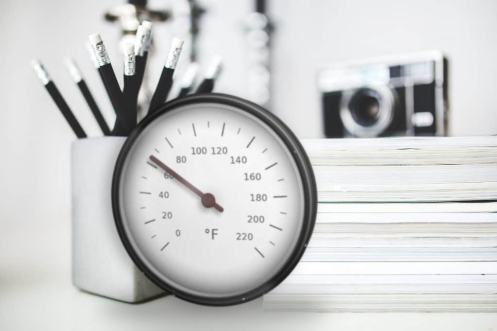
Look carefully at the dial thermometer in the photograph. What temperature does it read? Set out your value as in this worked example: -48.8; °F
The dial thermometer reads 65; °F
